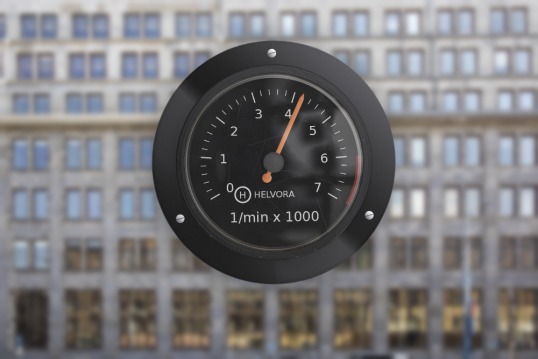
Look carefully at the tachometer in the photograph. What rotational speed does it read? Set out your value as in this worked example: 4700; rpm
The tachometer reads 4200; rpm
